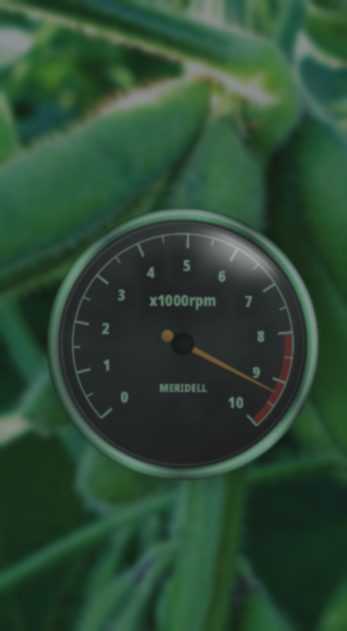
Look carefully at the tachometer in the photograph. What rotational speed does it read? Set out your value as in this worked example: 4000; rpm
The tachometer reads 9250; rpm
